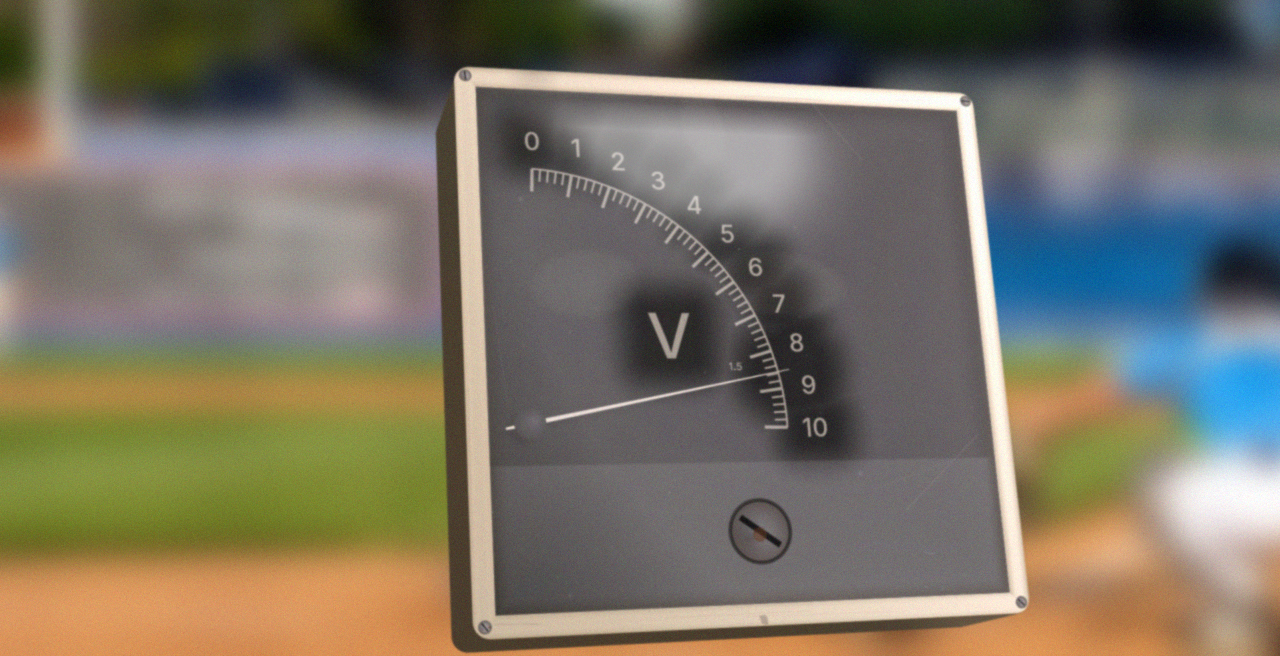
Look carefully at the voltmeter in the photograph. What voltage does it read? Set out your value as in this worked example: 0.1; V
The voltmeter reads 8.6; V
